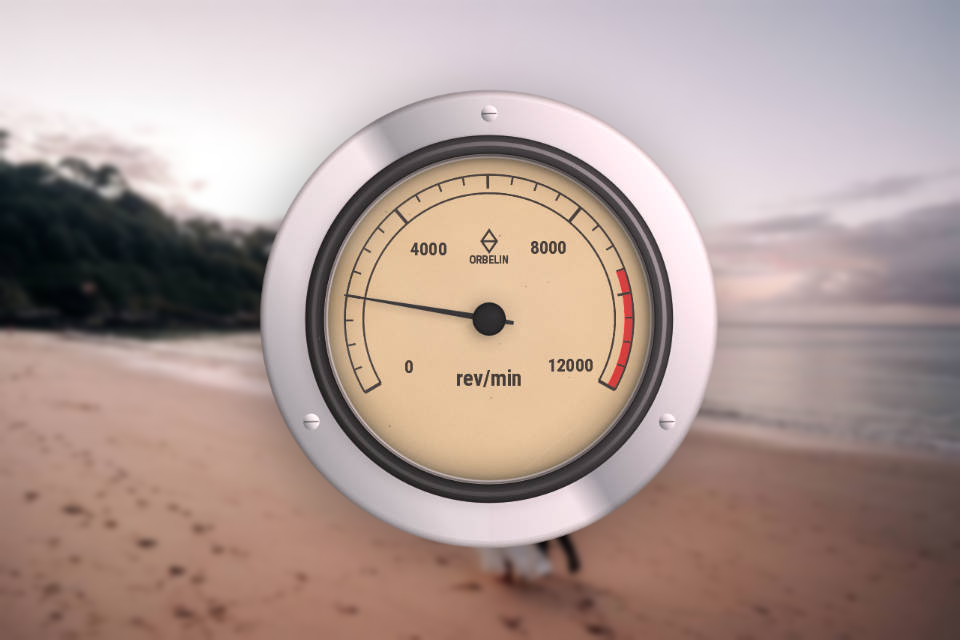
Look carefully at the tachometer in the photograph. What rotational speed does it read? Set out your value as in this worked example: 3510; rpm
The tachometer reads 2000; rpm
